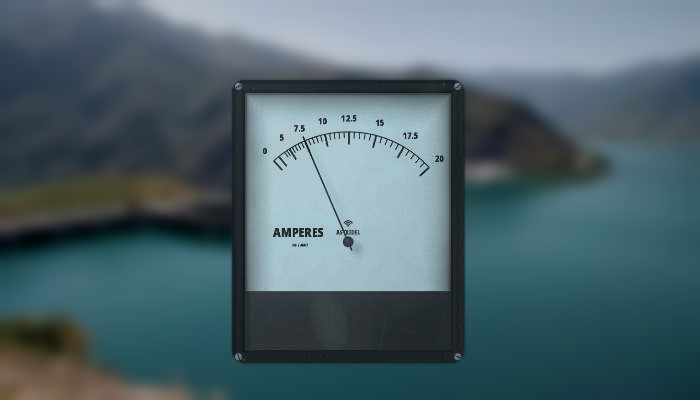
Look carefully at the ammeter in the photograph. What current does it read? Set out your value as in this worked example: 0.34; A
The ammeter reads 7.5; A
